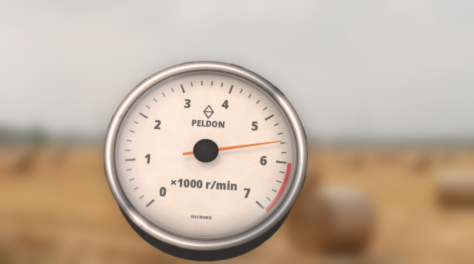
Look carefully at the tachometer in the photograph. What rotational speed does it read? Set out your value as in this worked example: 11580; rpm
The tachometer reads 5600; rpm
